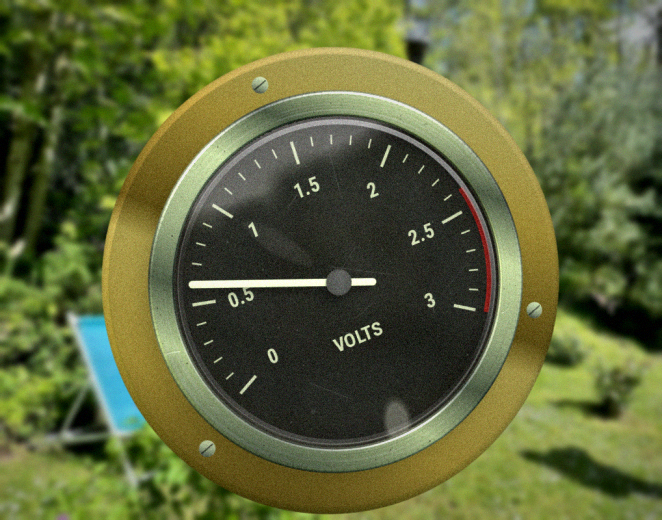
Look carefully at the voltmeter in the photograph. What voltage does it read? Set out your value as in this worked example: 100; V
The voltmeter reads 0.6; V
